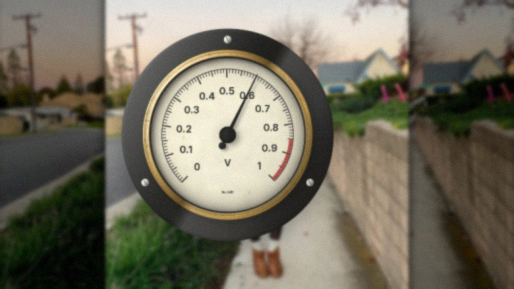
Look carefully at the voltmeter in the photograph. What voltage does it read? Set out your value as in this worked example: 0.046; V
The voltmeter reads 0.6; V
